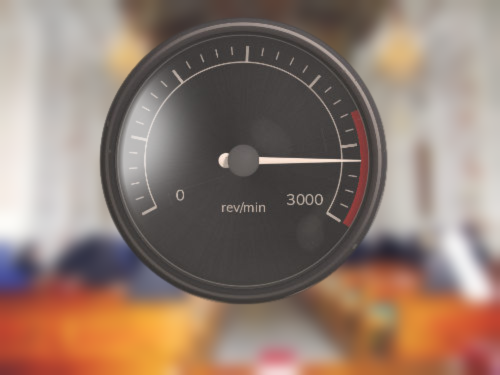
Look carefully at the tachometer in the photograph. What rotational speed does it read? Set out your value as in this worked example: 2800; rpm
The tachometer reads 2600; rpm
